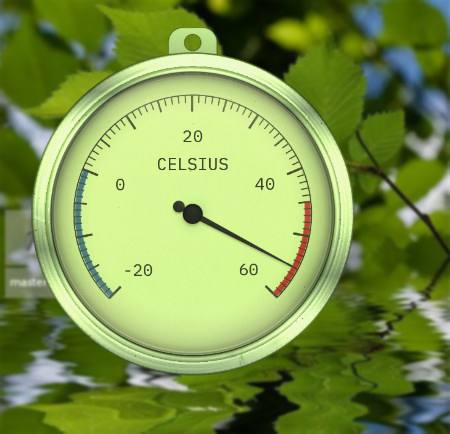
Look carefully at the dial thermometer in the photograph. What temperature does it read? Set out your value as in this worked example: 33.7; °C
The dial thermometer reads 55; °C
